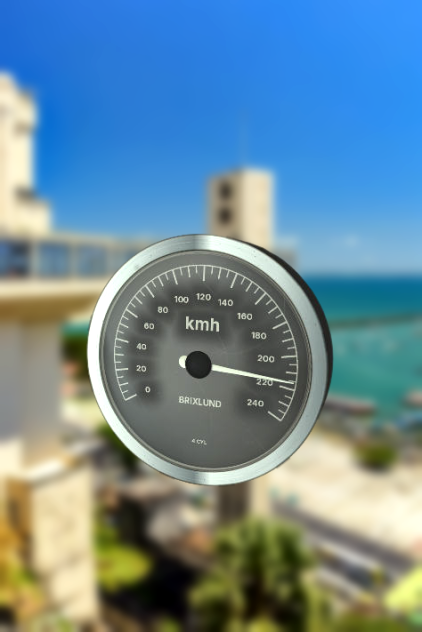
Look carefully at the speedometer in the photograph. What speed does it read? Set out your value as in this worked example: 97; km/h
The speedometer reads 215; km/h
